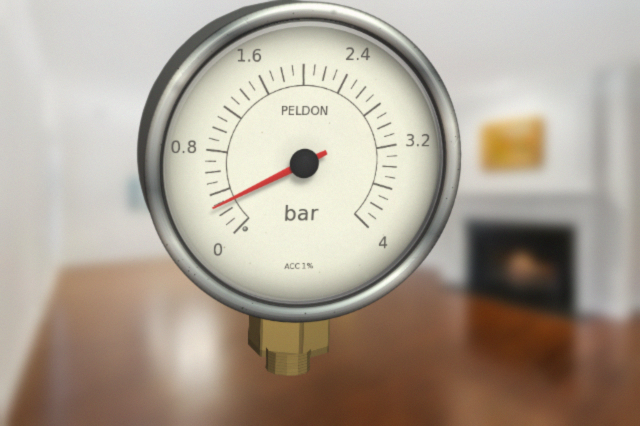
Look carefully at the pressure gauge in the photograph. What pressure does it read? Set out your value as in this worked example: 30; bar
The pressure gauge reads 0.3; bar
